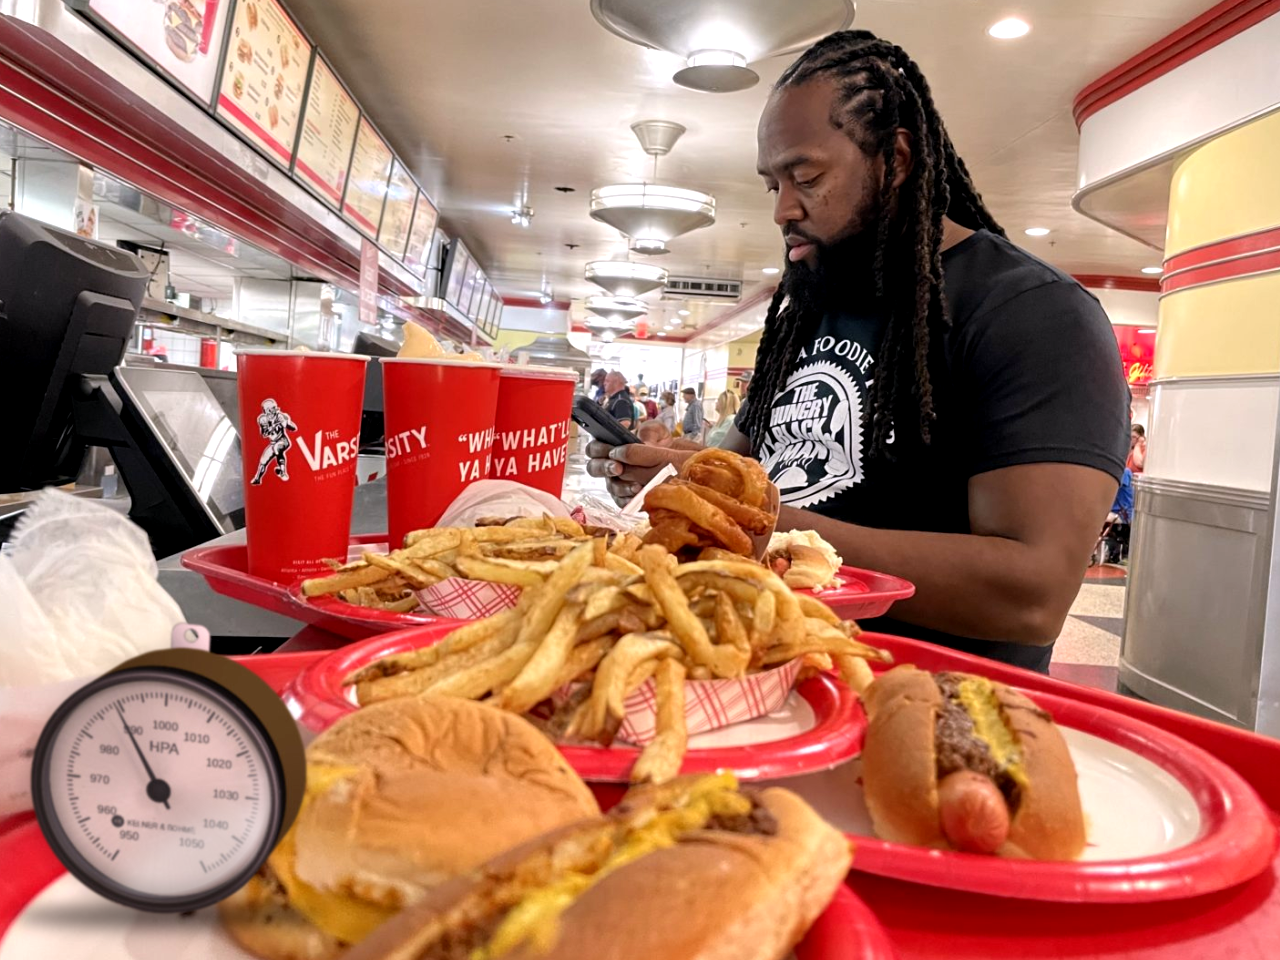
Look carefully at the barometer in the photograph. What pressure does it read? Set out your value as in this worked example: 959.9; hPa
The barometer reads 990; hPa
